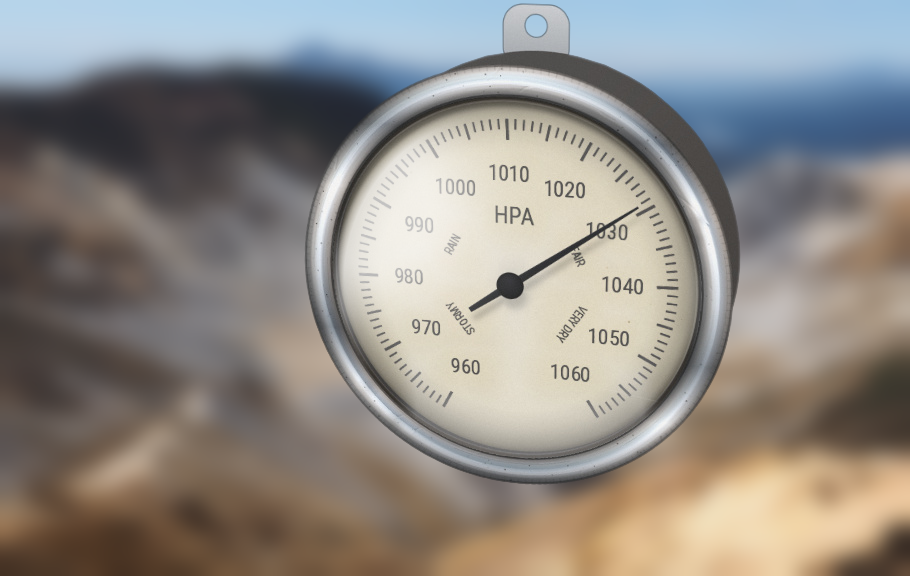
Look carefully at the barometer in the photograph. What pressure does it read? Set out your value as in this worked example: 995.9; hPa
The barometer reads 1029; hPa
